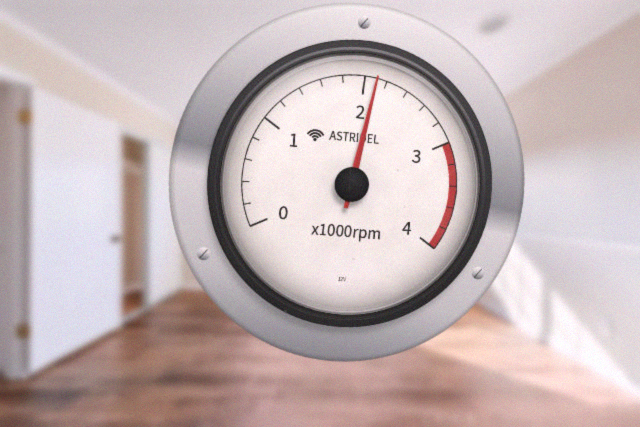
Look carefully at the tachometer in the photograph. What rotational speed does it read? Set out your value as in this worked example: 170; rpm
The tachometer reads 2100; rpm
